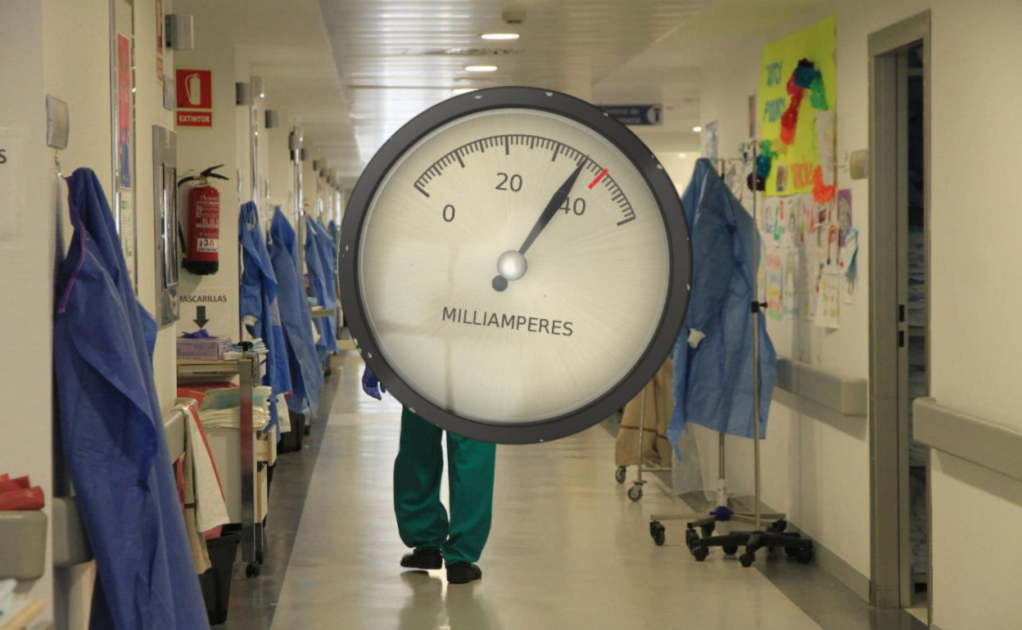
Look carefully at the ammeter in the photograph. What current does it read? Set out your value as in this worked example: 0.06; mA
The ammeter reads 36; mA
